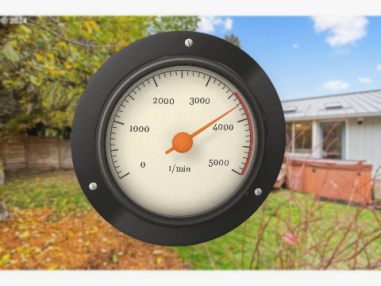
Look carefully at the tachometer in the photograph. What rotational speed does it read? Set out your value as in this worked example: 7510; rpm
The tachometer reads 3700; rpm
